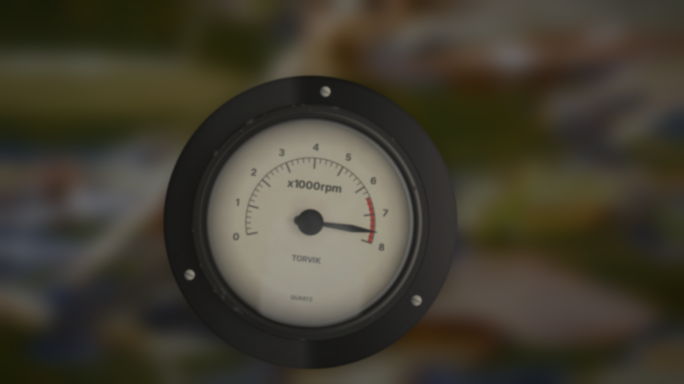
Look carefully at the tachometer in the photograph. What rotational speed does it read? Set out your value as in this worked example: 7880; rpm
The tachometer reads 7600; rpm
